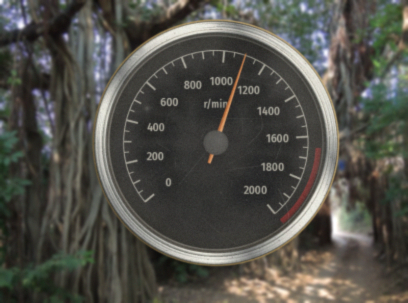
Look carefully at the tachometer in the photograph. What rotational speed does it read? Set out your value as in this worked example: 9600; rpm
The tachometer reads 1100; rpm
